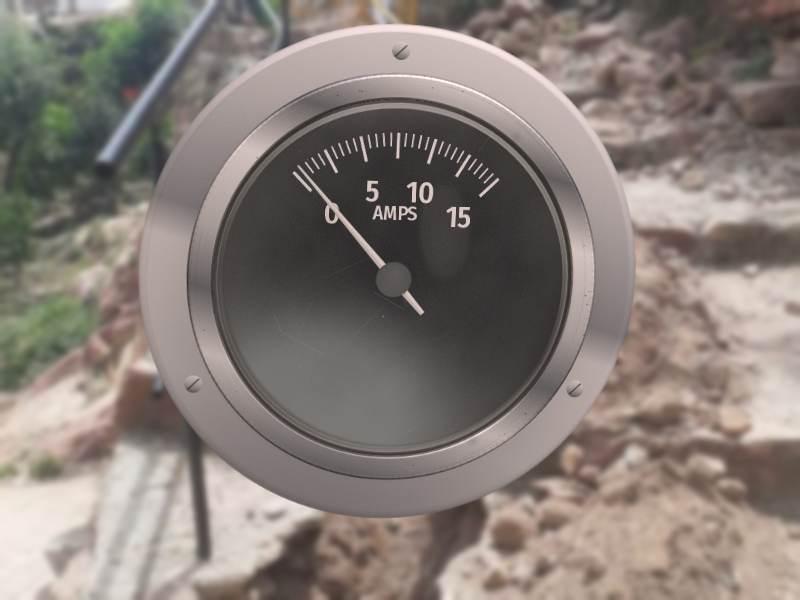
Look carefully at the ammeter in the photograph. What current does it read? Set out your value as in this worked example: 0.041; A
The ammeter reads 0.5; A
